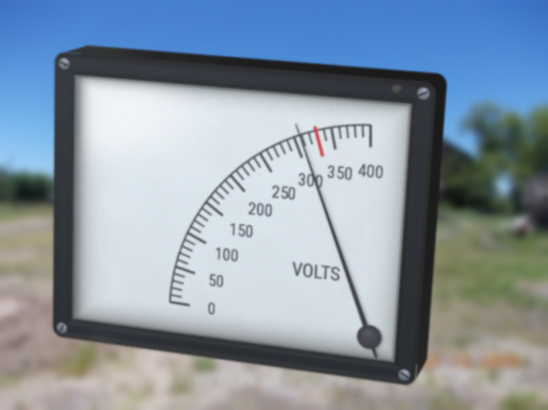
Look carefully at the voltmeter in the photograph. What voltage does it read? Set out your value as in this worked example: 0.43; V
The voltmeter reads 310; V
